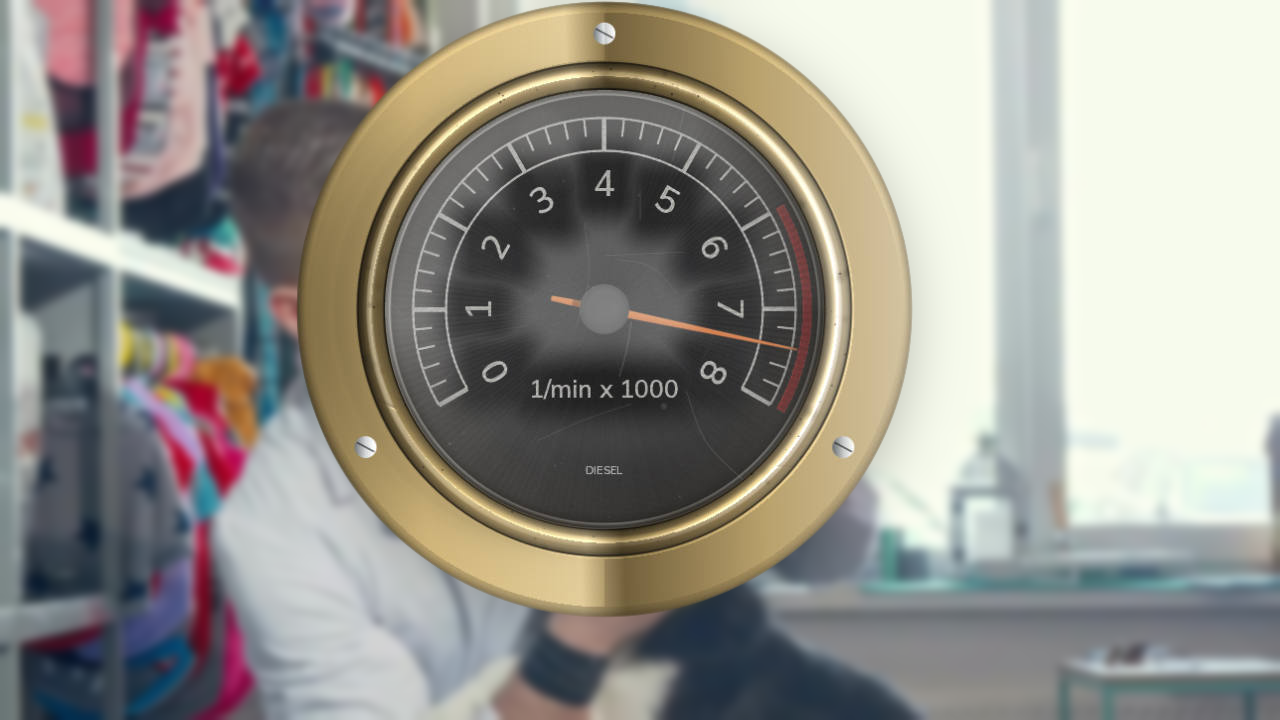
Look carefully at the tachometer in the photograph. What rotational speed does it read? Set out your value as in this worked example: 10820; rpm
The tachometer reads 7400; rpm
